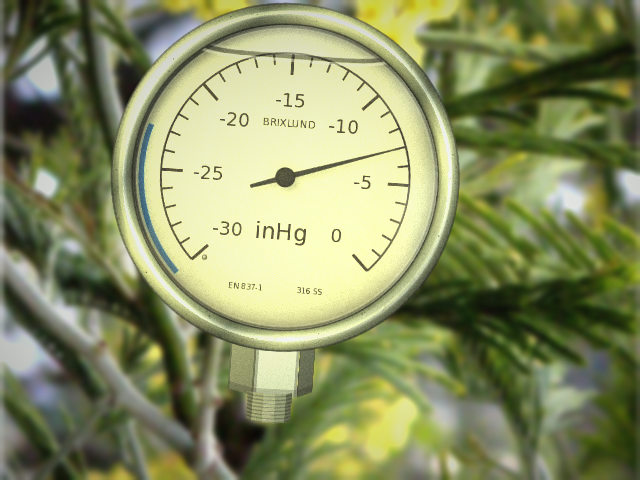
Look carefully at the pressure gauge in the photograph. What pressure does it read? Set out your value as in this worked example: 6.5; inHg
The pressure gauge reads -7; inHg
